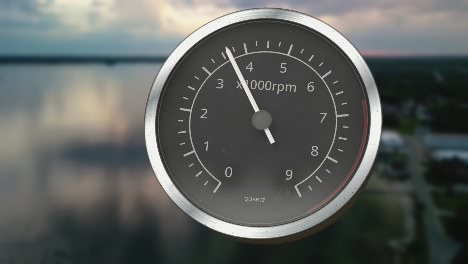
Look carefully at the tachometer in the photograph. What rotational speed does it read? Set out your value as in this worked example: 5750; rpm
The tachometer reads 3625; rpm
